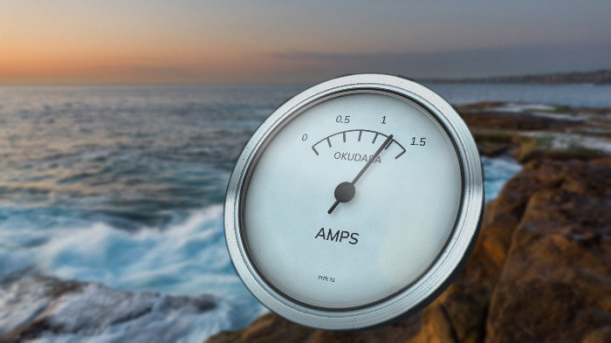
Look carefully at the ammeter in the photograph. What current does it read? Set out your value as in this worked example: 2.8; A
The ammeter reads 1.25; A
